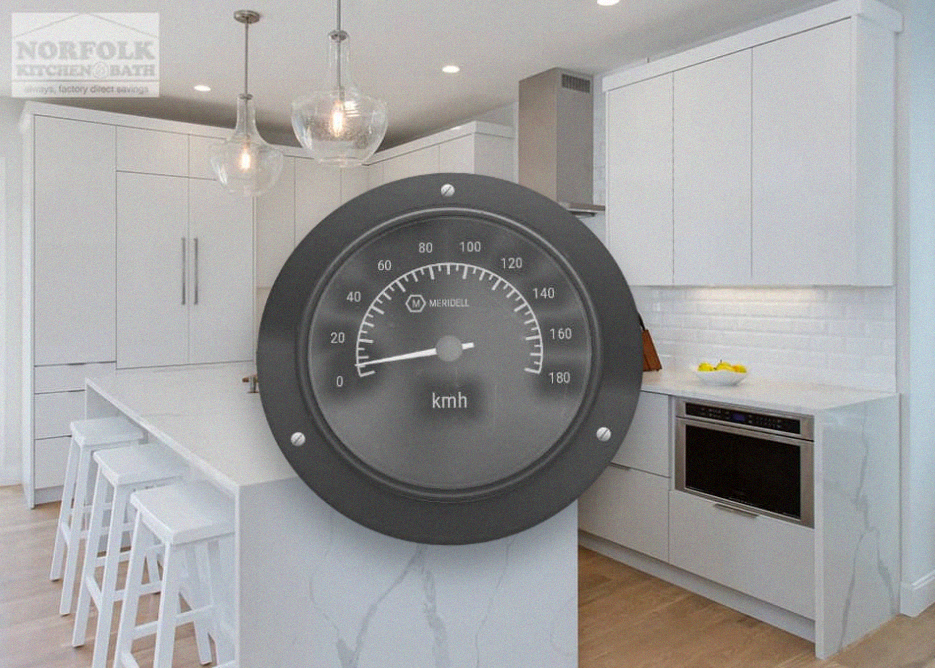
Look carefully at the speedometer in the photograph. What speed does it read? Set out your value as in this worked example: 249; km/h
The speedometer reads 5; km/h
